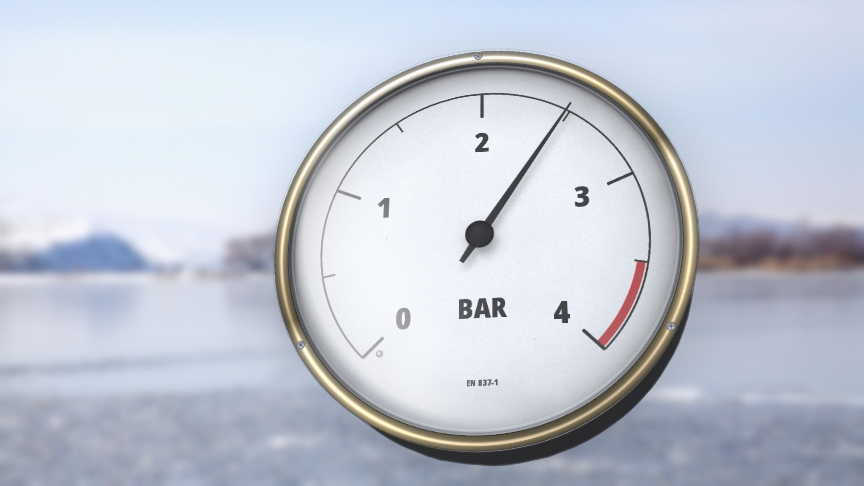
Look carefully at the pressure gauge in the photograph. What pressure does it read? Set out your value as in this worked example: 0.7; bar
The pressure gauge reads 2.5; bar
